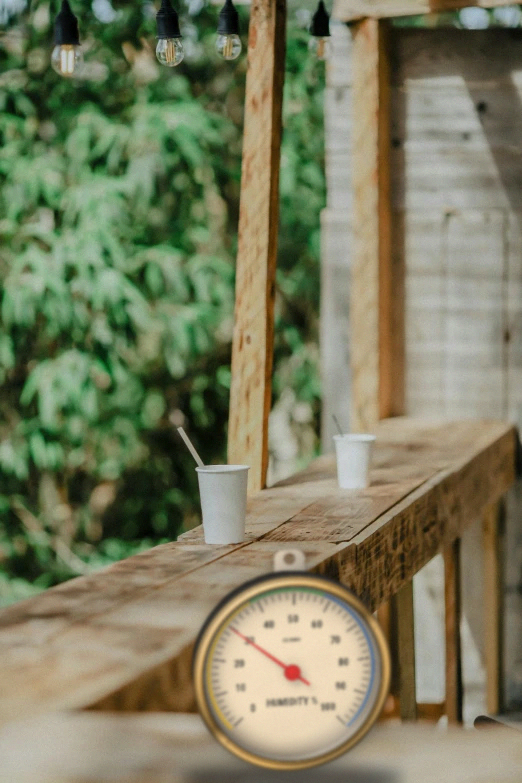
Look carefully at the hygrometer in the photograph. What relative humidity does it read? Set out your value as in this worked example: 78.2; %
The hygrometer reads 30; %
